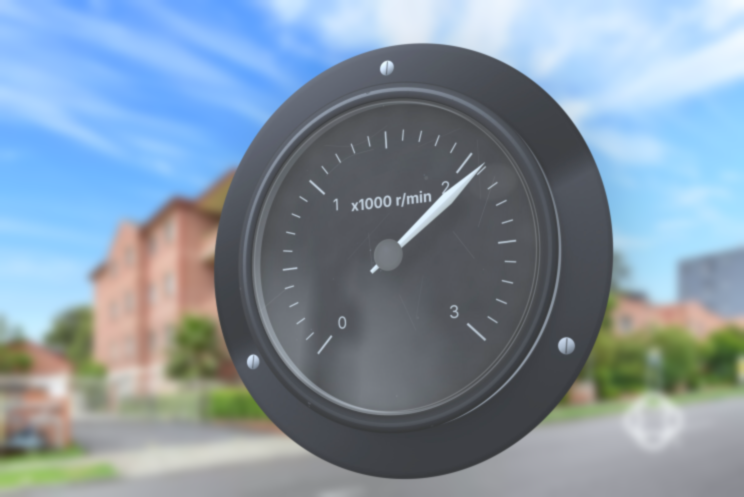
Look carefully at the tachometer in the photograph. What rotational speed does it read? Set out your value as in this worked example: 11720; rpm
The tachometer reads 2100; rpm
